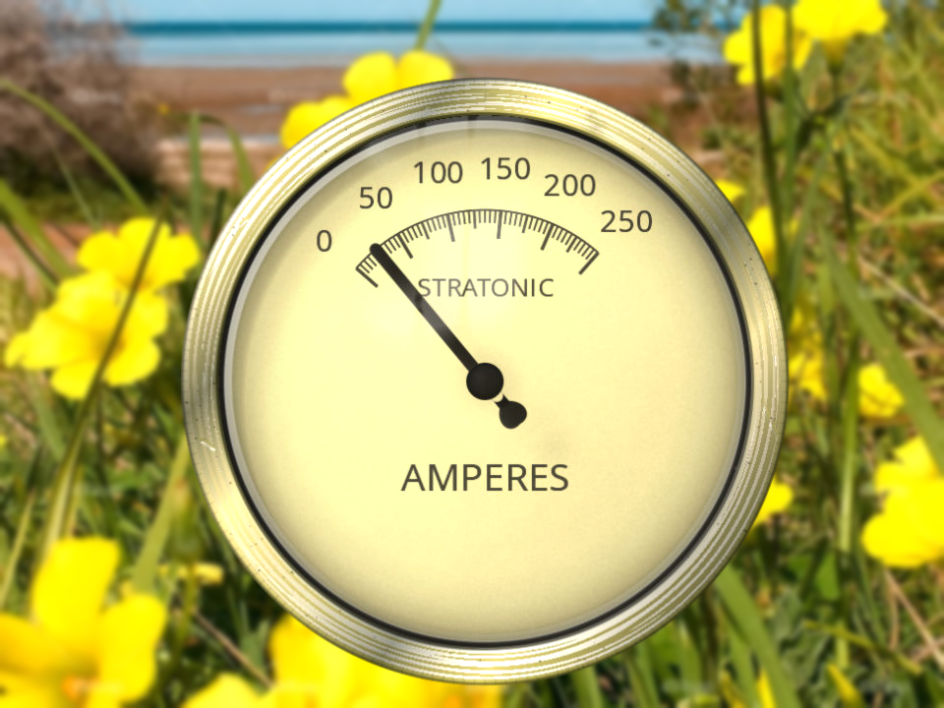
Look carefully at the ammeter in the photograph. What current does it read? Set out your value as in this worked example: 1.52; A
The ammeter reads 25; A
